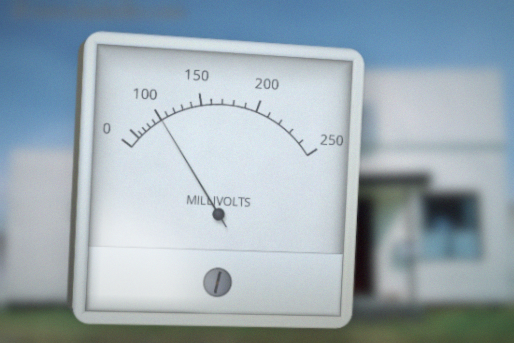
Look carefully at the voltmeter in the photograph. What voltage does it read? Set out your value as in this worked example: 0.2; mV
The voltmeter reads 100; mV
